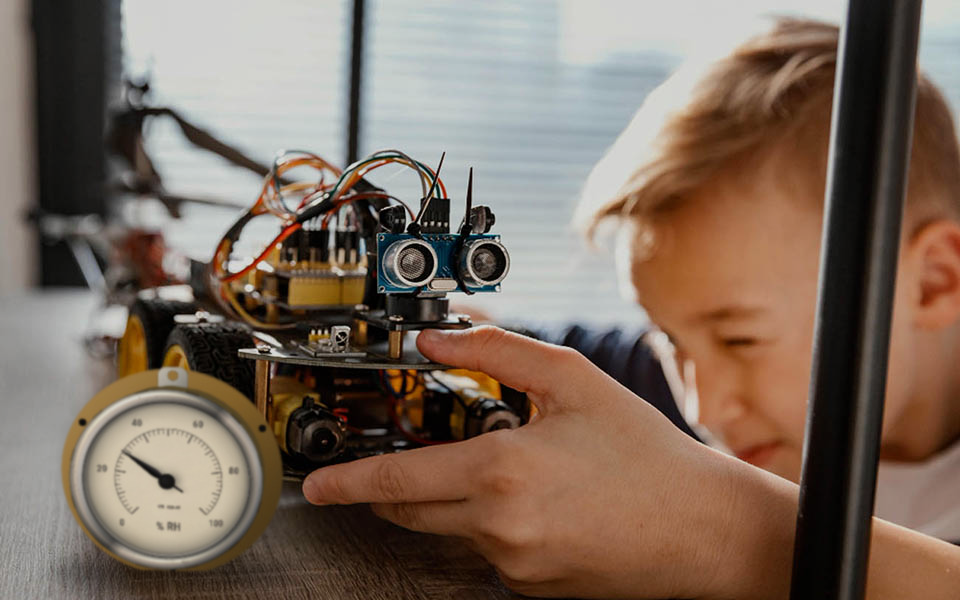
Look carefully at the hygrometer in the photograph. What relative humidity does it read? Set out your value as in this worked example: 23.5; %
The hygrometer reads 30; %
